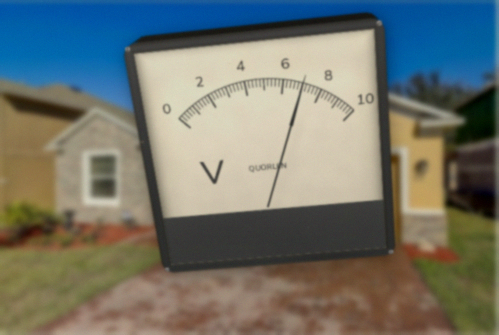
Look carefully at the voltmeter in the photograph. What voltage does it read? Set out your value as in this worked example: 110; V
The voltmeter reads 7; V
